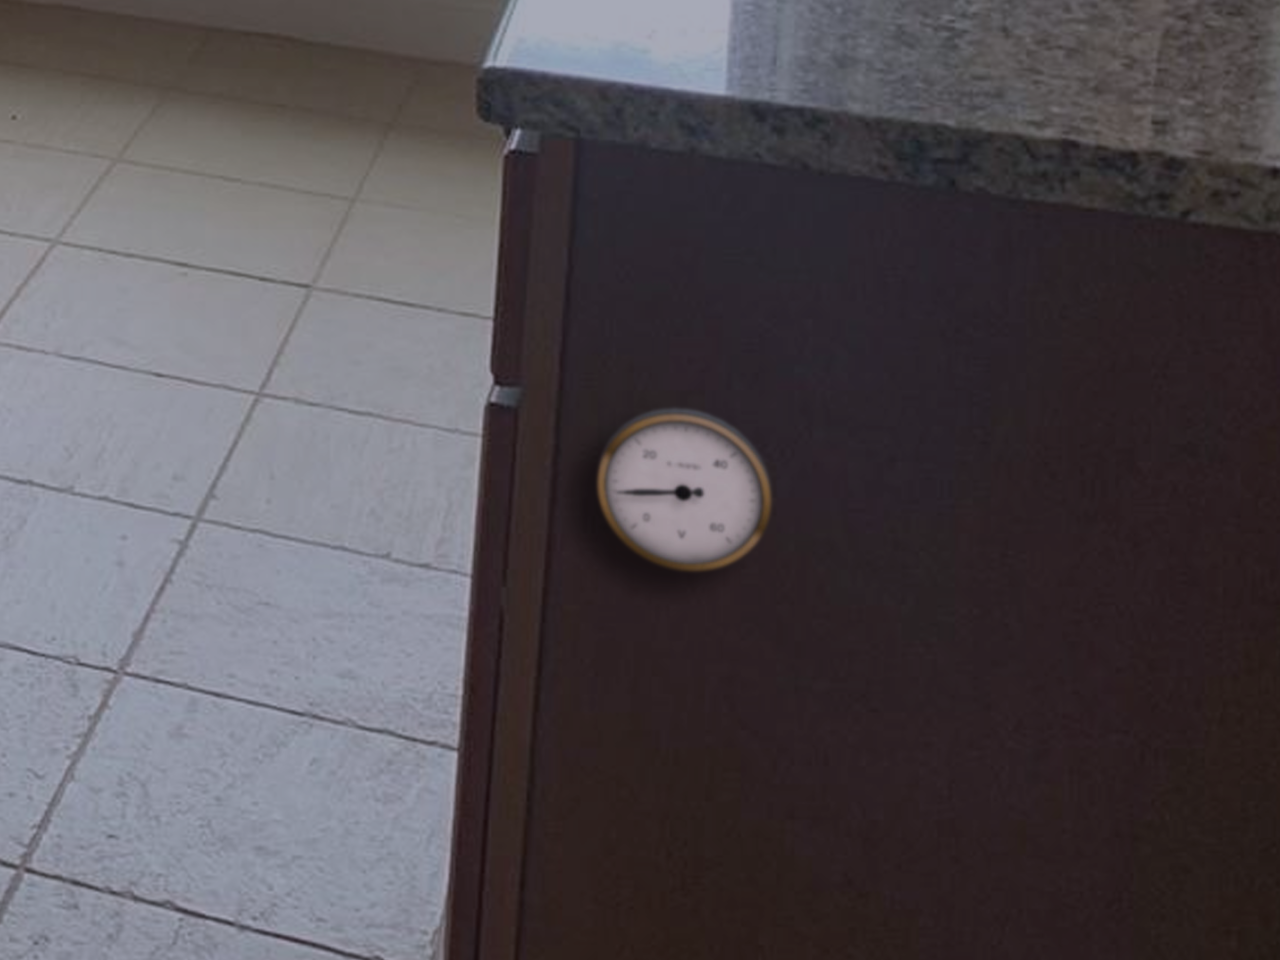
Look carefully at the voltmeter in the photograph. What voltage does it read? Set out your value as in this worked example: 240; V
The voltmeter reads 8; V
